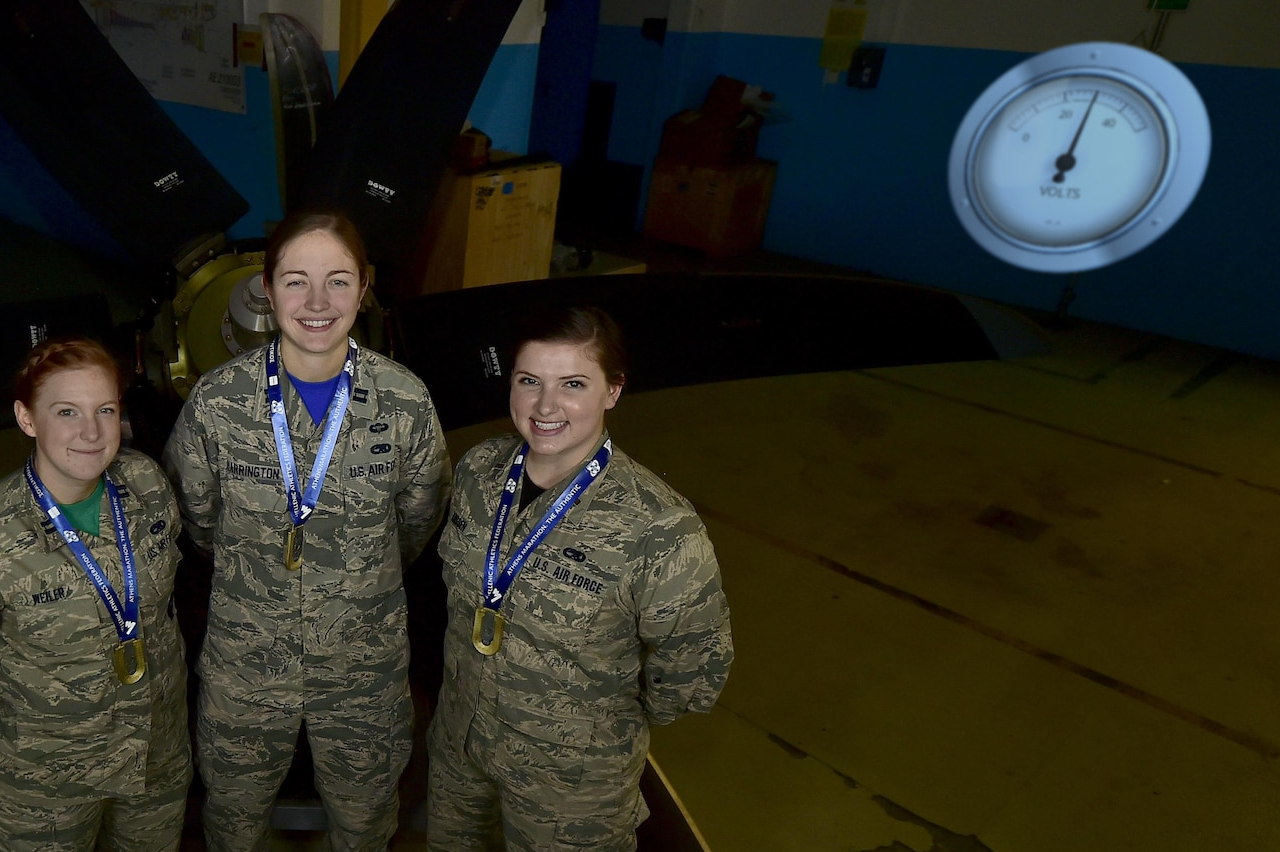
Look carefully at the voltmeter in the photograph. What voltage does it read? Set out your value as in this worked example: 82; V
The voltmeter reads 30; V
